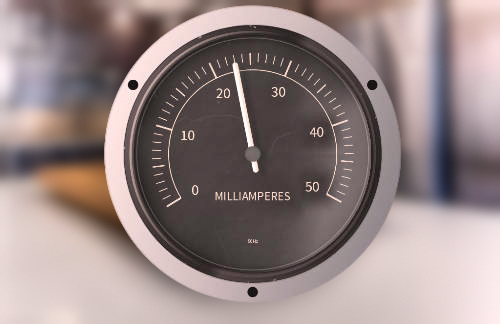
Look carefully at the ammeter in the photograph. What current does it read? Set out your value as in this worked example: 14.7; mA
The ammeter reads 23; mA
